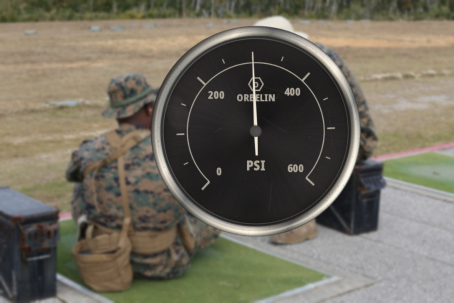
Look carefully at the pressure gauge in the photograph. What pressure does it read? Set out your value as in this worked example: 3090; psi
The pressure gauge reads 300; psi
